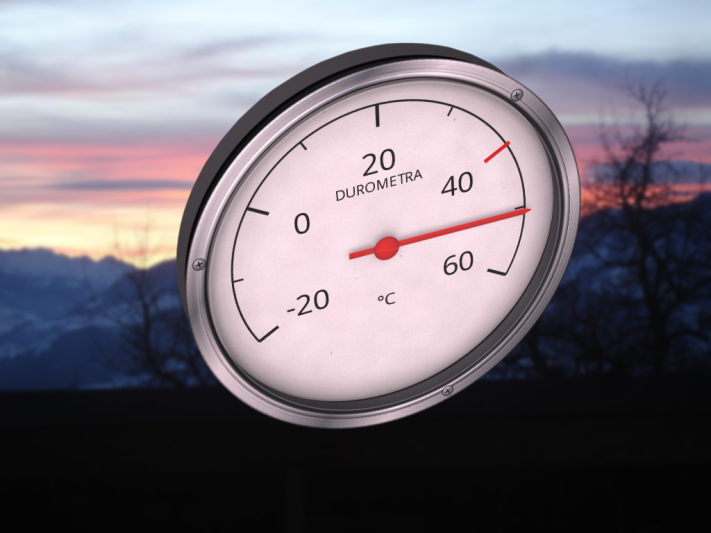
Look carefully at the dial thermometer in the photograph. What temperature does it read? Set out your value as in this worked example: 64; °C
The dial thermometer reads 50; °C
